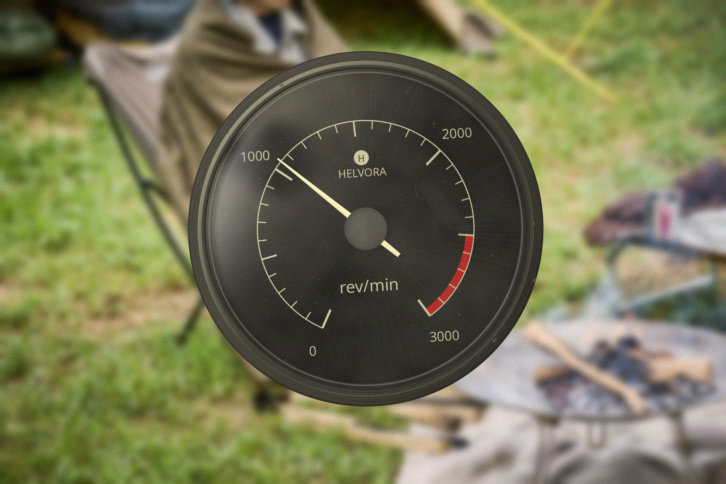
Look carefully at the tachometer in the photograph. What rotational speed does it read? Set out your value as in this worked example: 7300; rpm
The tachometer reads 1050; rpm
